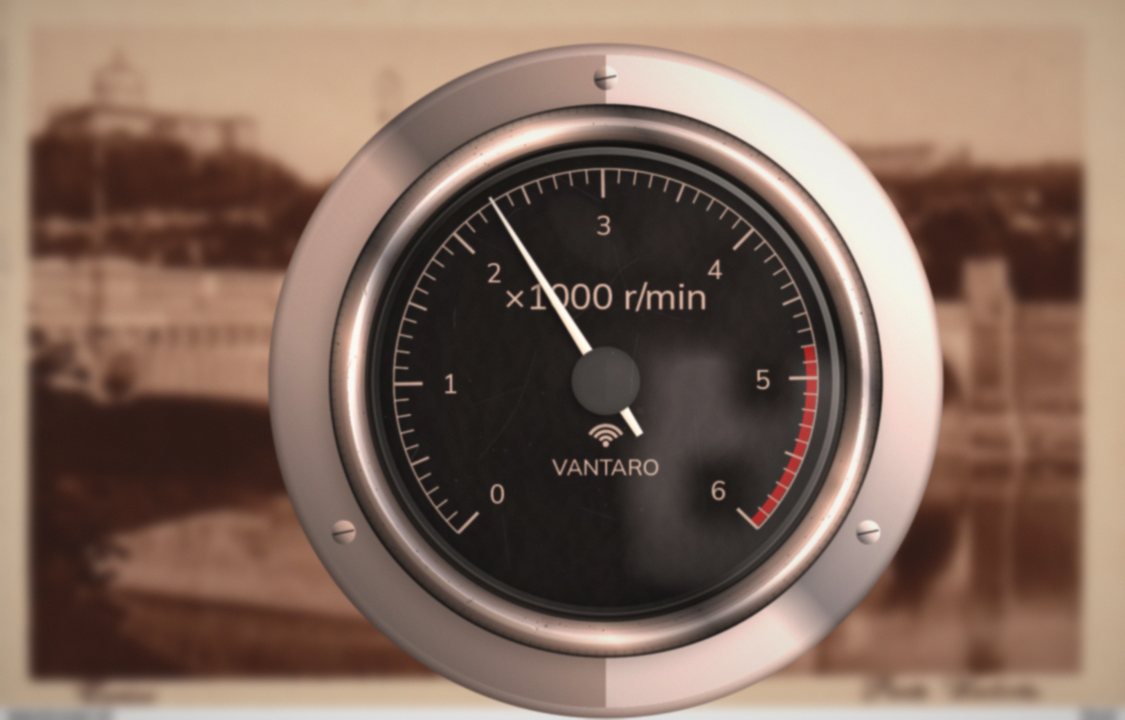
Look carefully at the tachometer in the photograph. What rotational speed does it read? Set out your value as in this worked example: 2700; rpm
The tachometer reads 2300; rpm
